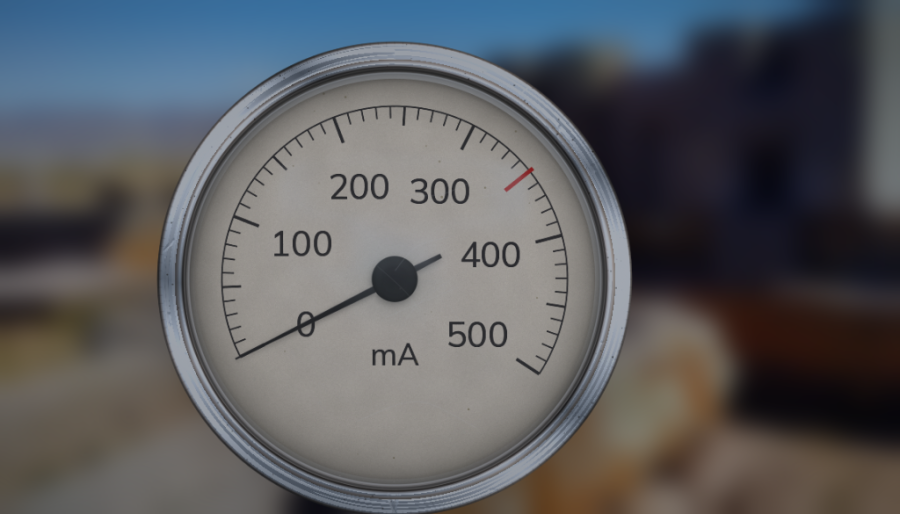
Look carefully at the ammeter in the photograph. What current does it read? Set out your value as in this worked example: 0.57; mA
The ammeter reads 0; mA
